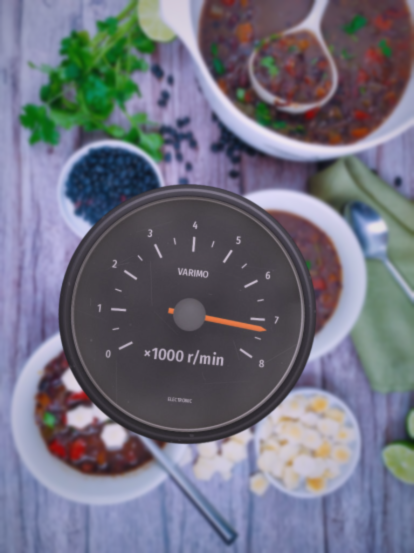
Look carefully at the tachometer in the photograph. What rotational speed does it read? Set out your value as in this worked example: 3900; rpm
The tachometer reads 7250; rpm
